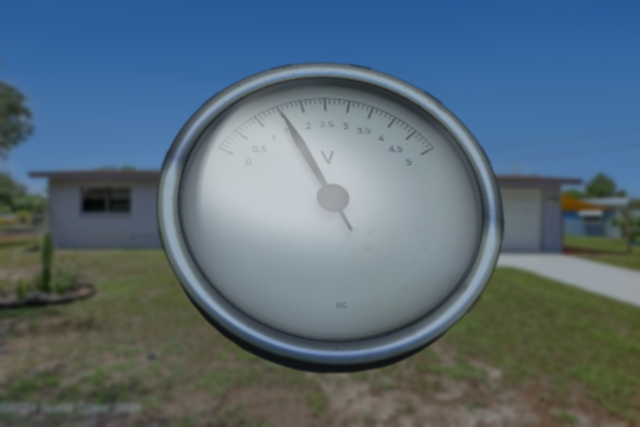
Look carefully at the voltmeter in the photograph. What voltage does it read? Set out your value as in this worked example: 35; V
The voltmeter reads 1.5; V
